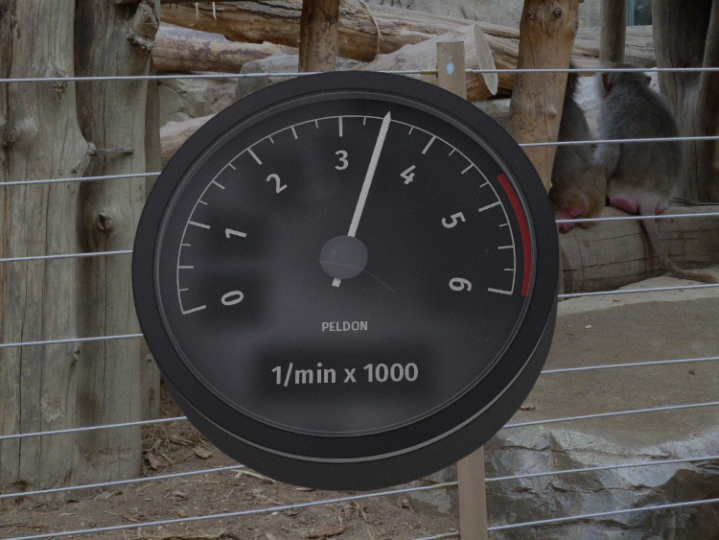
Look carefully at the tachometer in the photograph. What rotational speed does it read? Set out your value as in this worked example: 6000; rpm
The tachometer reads 3500; rpm
